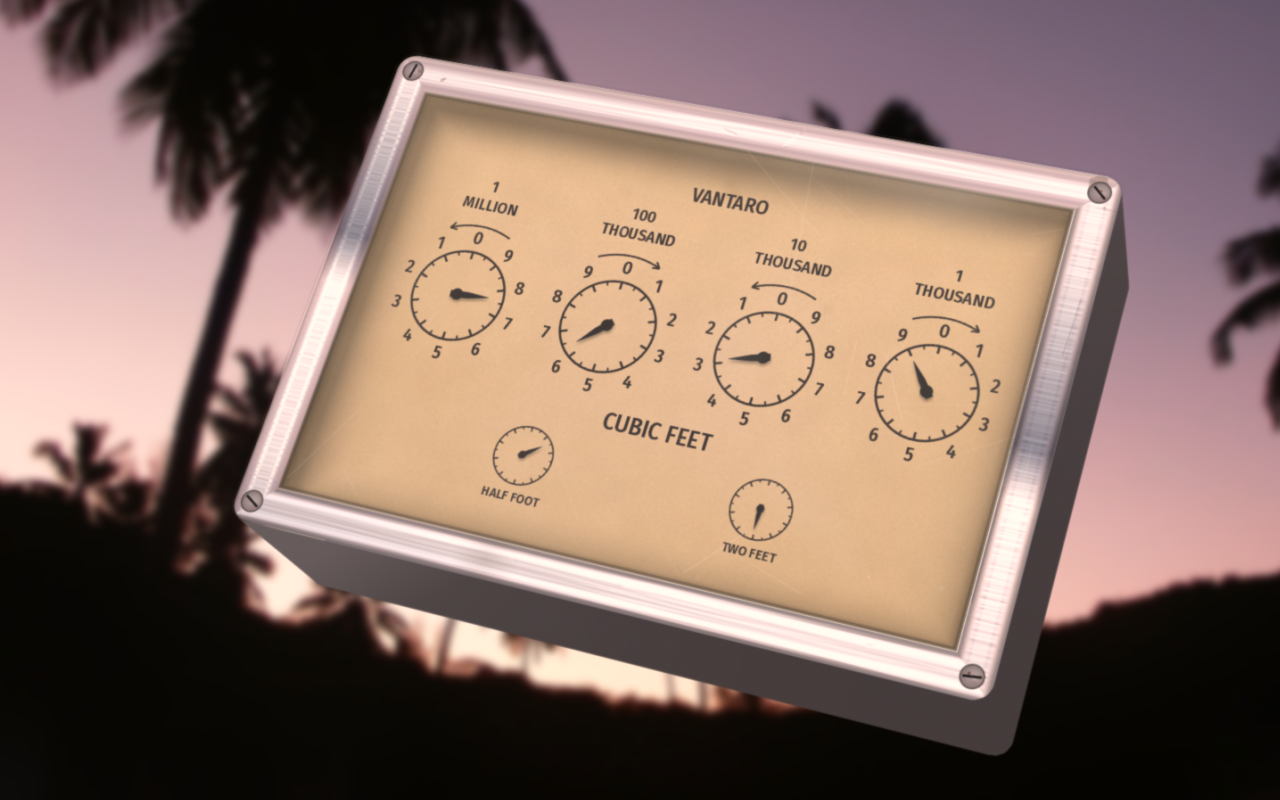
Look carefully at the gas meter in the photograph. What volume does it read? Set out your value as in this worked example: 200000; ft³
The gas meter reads 762900; ft³
